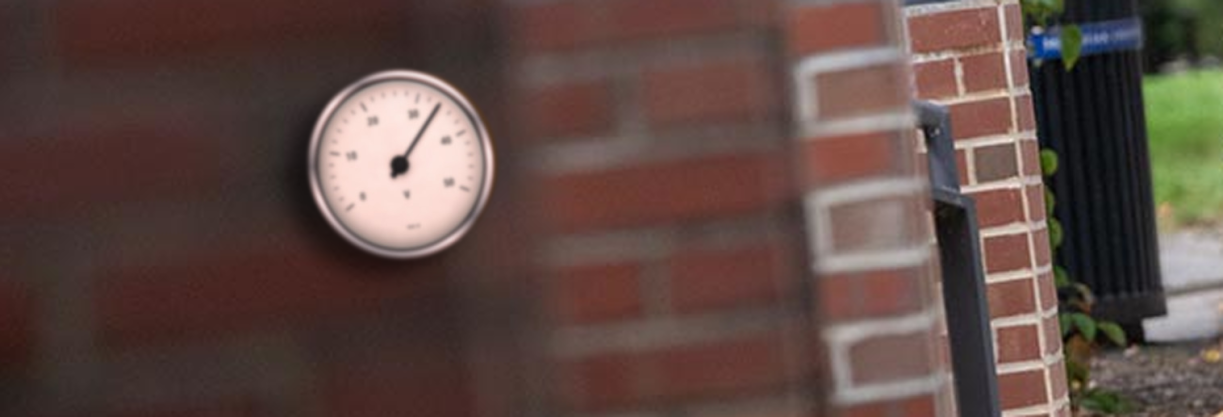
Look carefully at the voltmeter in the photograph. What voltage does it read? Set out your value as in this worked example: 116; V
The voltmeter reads 34; V
